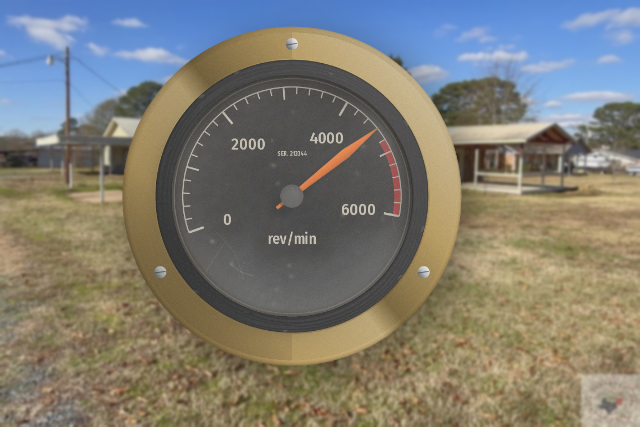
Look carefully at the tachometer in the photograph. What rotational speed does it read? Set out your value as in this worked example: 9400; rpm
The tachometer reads 4600; rpm
